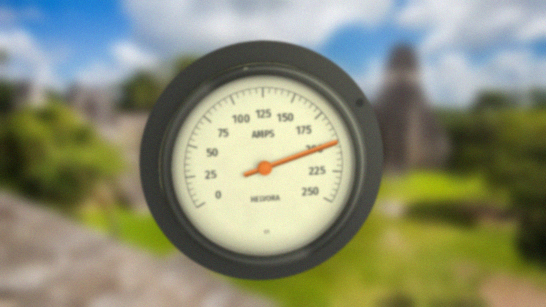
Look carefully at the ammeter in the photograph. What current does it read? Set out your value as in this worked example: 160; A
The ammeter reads 200; A
